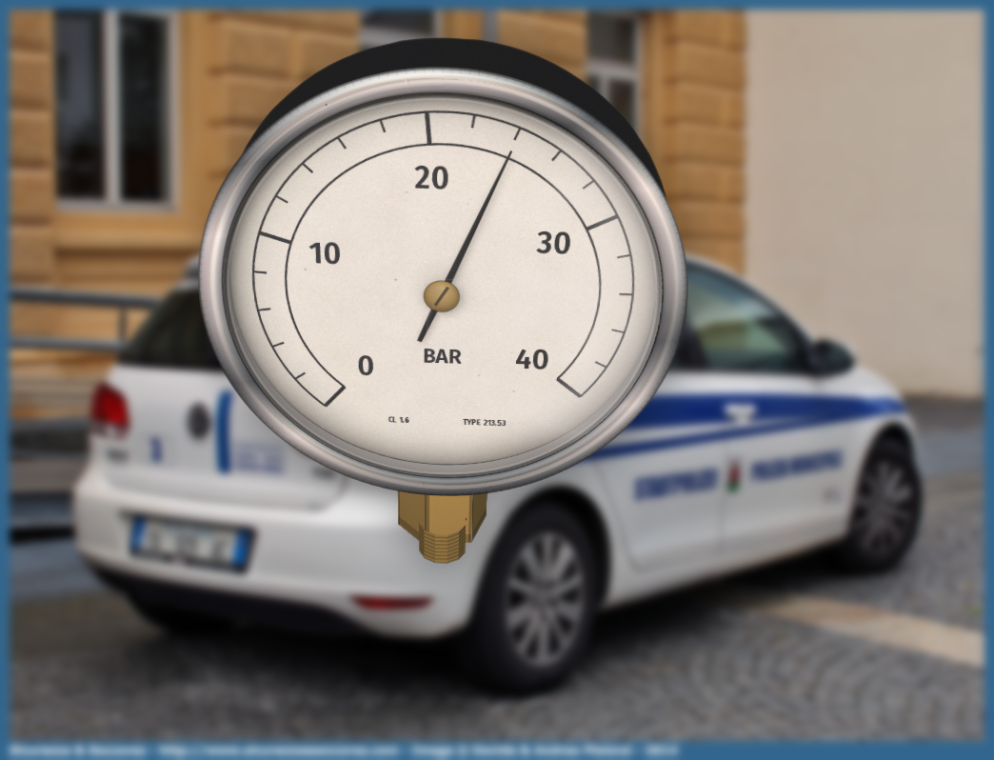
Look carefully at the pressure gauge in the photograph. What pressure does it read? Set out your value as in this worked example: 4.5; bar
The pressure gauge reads 24; bar
